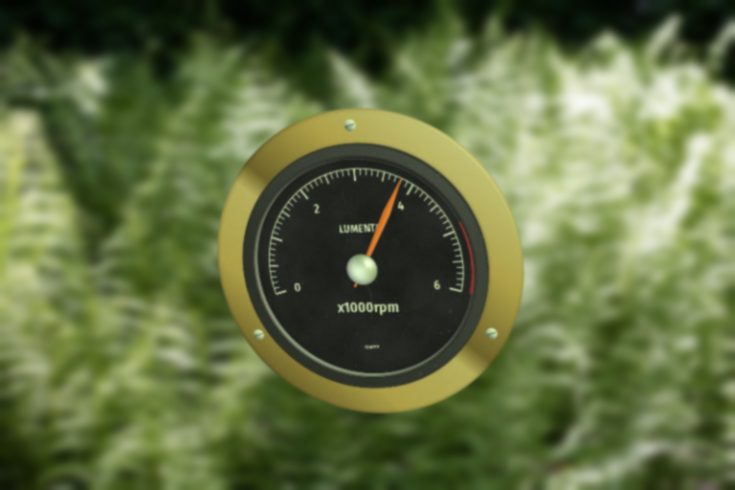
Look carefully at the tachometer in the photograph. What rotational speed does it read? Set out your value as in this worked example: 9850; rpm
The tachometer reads 3800; rpm
